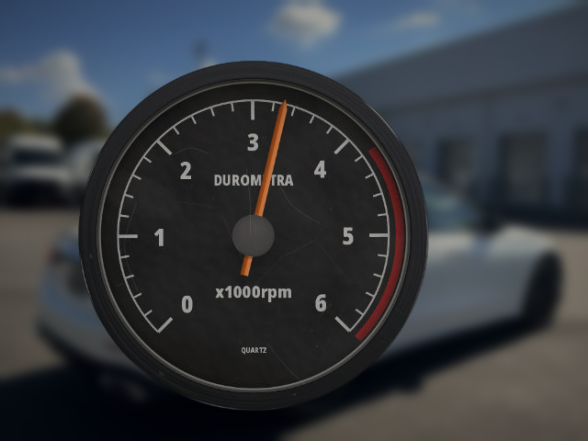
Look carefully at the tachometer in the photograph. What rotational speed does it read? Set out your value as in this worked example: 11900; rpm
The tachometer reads 3300; rpm
